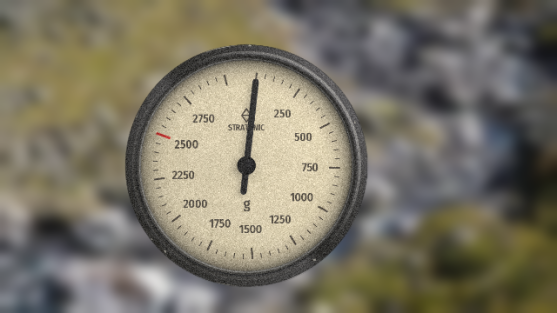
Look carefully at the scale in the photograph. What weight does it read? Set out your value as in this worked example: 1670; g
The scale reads 0; g
